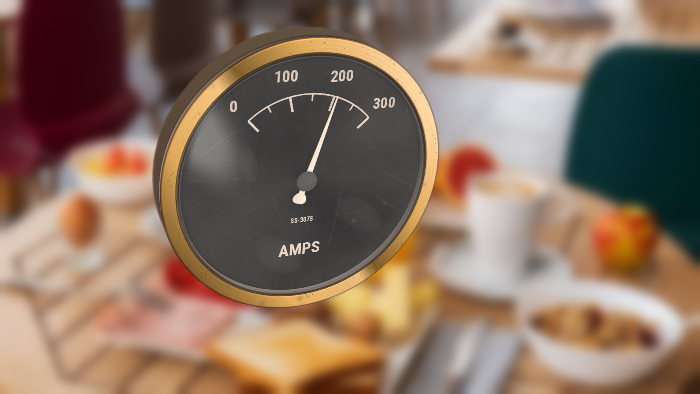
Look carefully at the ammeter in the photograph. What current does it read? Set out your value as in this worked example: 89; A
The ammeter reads 200; A
